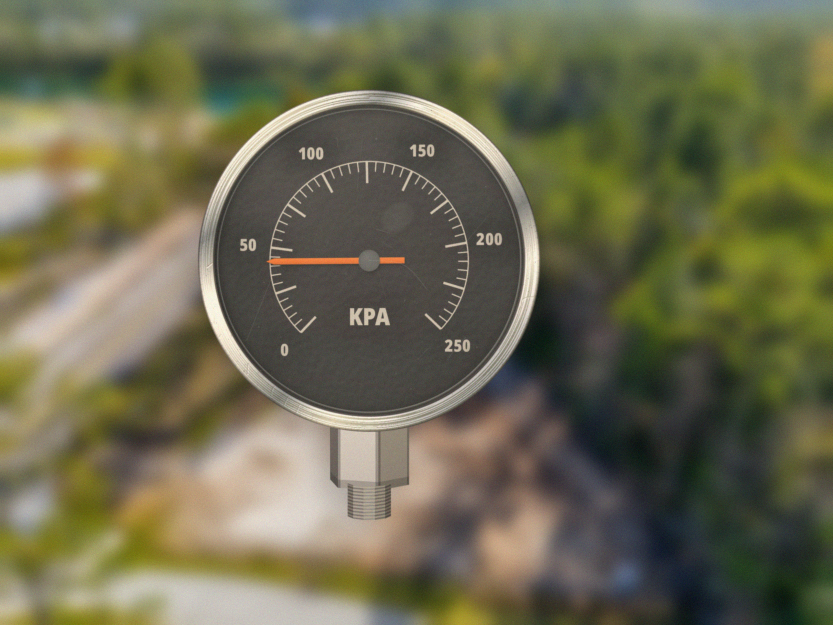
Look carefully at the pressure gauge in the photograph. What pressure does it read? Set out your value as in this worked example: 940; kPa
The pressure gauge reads 42.5; kPa
